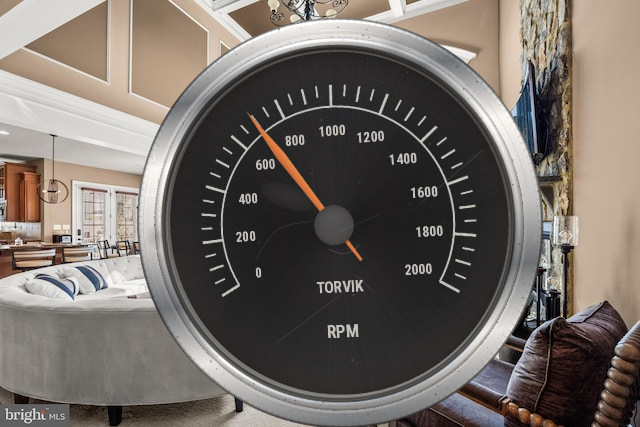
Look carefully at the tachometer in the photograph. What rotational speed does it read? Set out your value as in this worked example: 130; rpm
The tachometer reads 700; rpm
